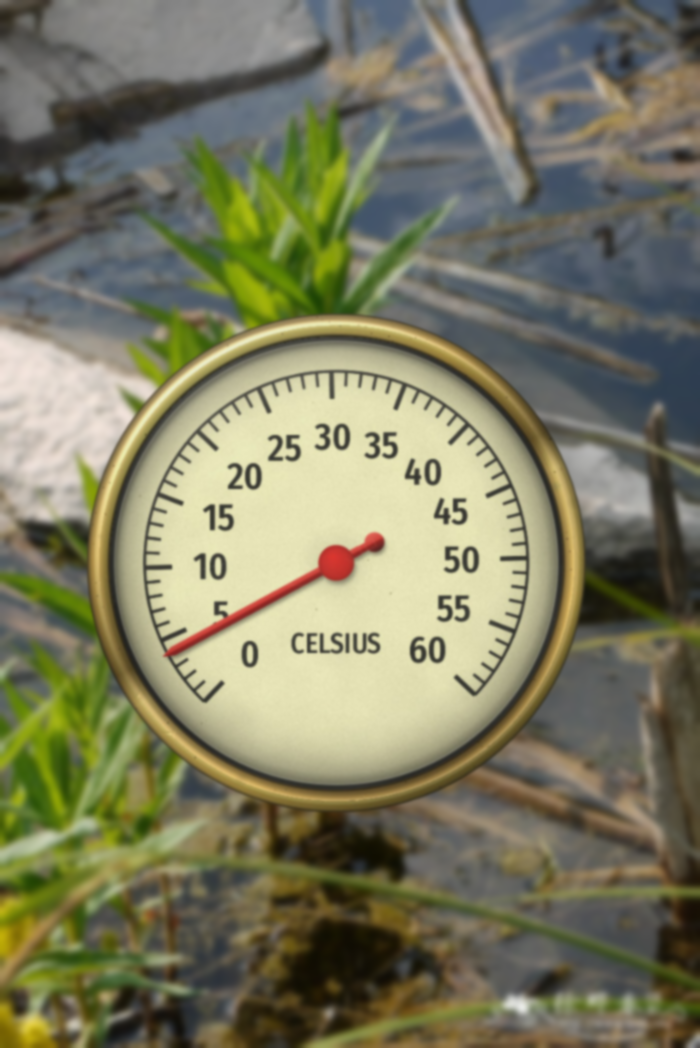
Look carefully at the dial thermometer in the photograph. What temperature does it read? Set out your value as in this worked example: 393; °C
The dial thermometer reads 4; °C
